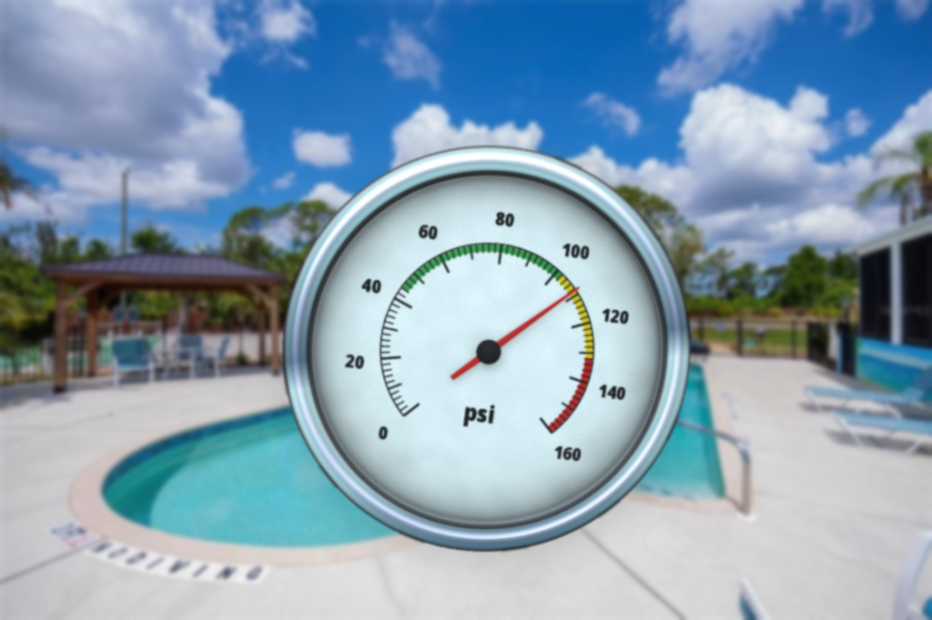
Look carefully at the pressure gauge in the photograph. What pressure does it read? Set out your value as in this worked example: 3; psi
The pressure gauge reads 108; psi
